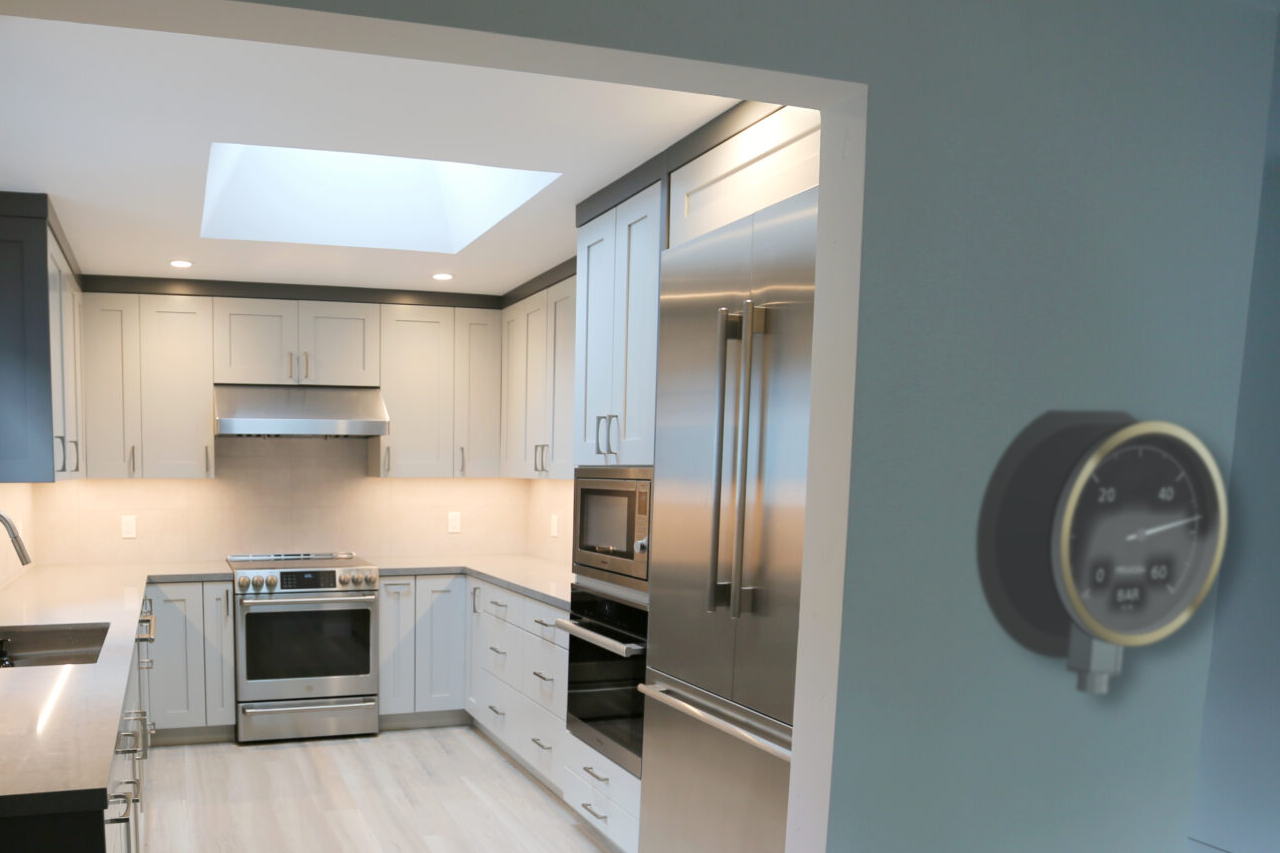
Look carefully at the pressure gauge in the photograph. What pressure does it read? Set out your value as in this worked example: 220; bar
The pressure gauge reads 47.5; bar
